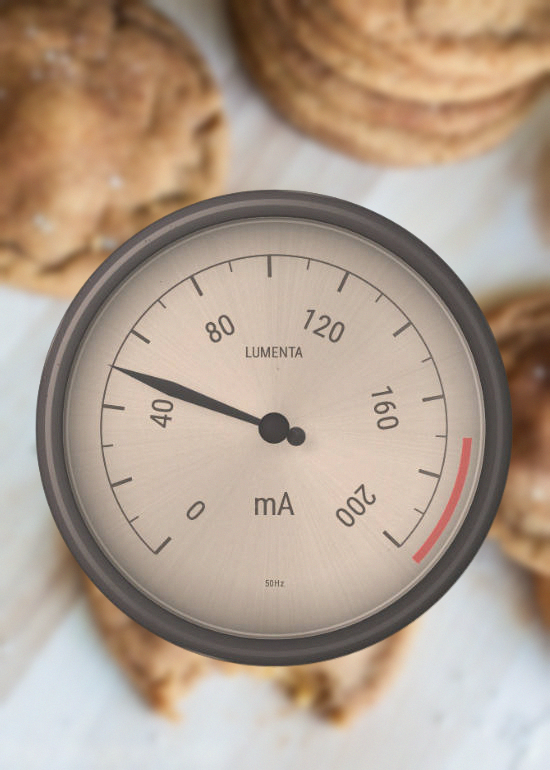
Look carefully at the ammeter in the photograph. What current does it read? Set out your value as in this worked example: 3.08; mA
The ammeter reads 50; mA
